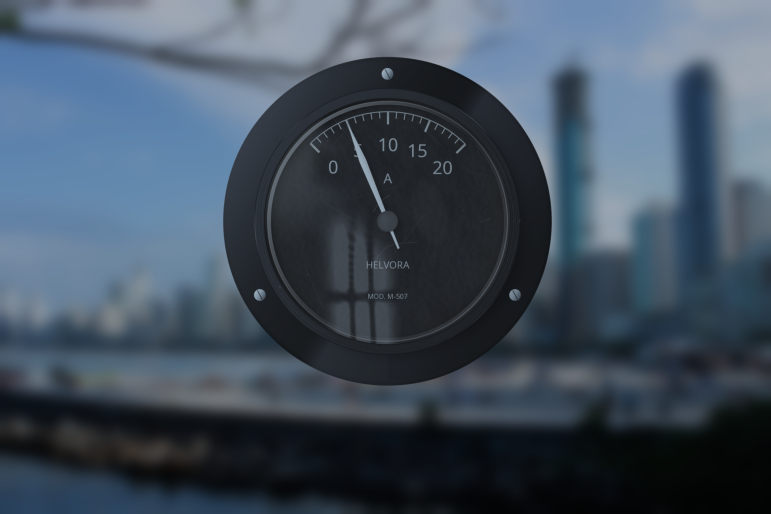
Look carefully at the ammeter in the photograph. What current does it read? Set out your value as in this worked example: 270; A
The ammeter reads 5; A
